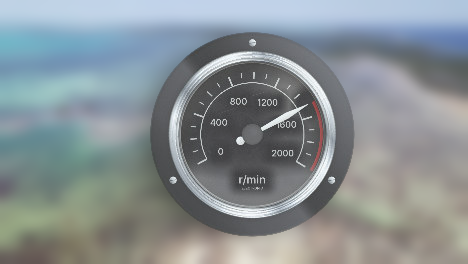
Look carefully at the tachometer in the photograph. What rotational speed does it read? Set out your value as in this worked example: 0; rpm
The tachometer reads 1500; rpm
